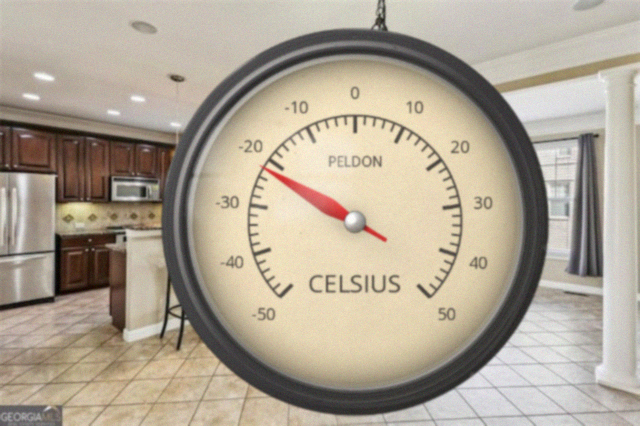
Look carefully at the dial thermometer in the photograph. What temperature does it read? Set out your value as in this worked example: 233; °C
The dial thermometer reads -22; °C
